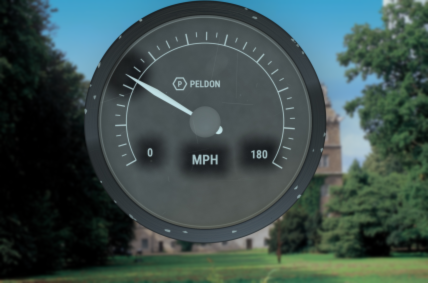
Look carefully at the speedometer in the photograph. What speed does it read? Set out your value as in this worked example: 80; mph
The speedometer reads 45; mph
